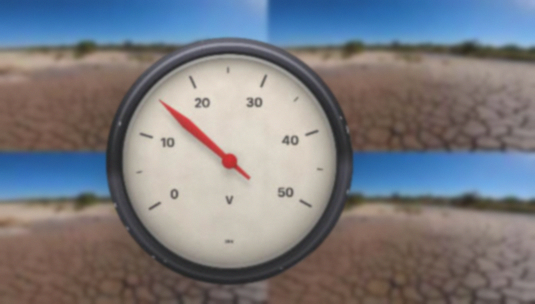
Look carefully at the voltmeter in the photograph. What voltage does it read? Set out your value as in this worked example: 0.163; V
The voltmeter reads 15; V
